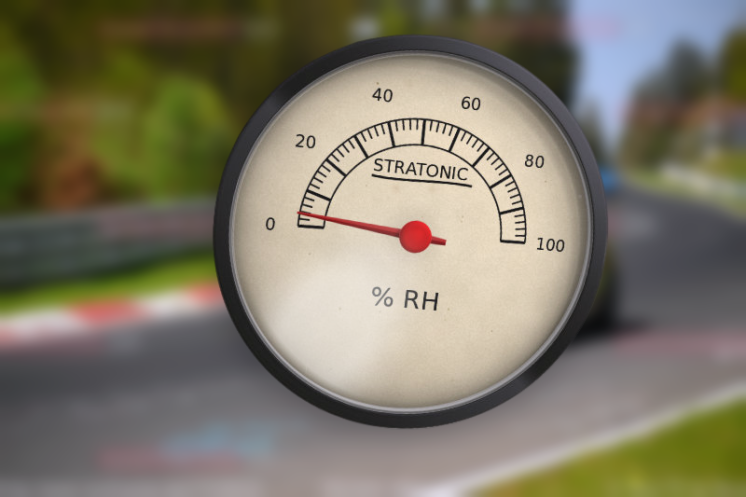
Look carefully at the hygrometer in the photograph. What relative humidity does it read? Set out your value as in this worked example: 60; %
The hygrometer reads 4; %
